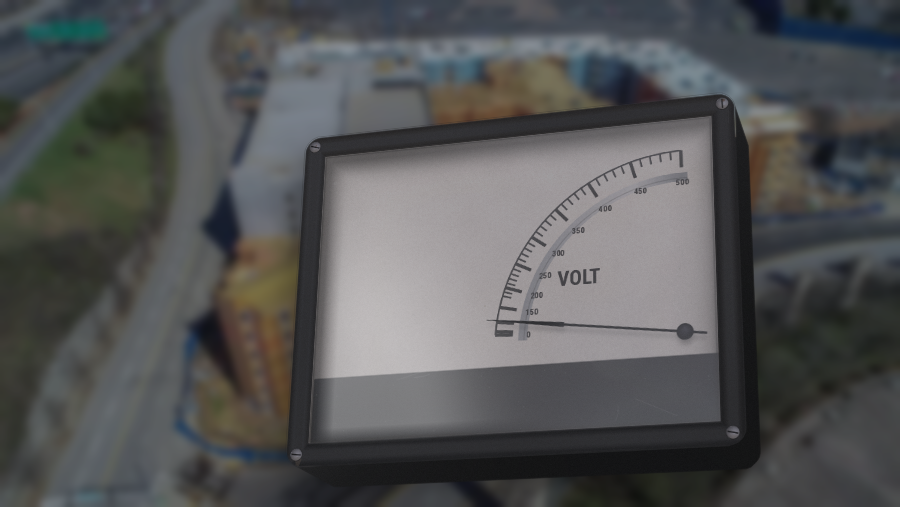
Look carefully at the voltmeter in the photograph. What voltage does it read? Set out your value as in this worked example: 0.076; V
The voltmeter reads 100; V
